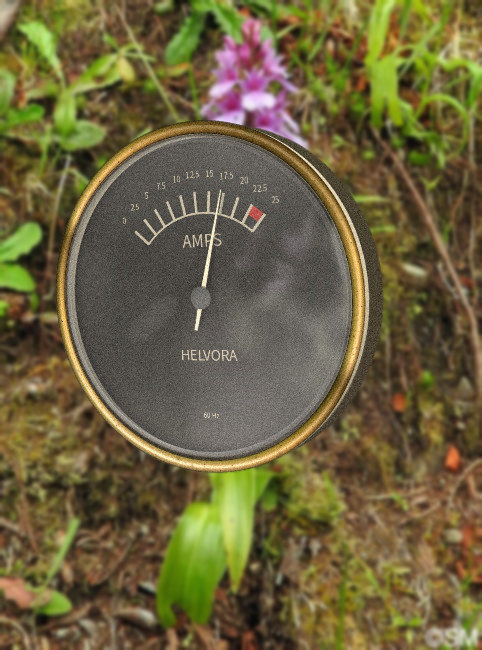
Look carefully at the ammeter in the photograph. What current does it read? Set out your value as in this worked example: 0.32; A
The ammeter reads 17.5; A
